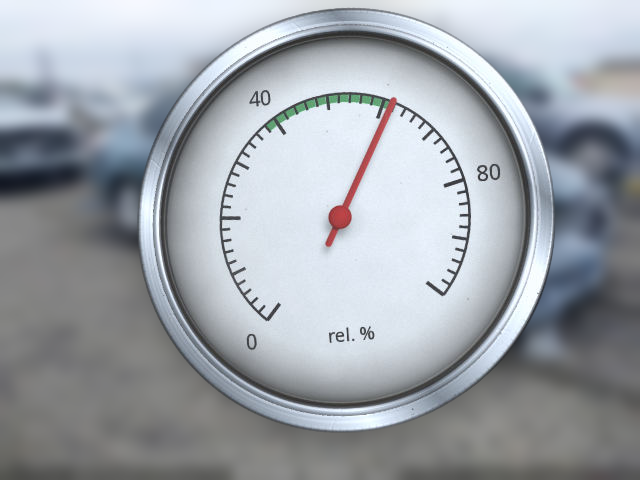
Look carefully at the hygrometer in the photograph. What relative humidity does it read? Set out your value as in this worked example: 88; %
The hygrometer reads 62; %
